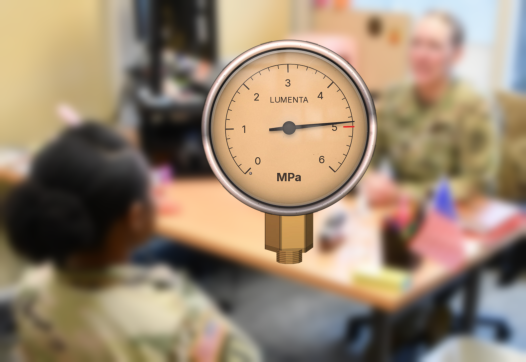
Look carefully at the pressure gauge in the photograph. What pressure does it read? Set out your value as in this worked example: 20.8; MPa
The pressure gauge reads 4.9; MPa
